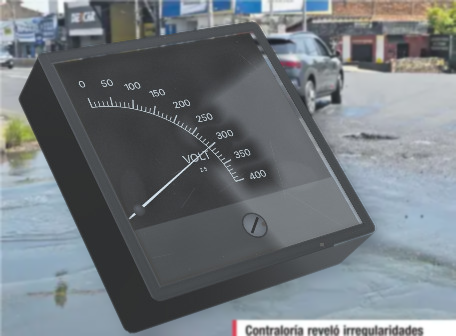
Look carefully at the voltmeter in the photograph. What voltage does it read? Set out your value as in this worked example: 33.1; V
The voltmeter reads 300; V
